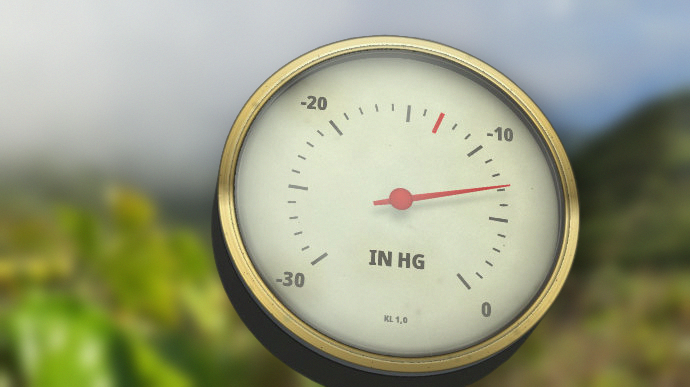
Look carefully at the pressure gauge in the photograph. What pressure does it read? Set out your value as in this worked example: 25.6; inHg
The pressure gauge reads -7; inHg
